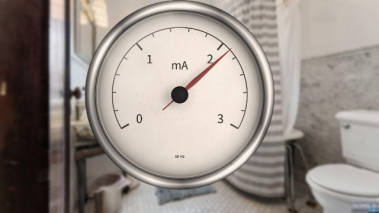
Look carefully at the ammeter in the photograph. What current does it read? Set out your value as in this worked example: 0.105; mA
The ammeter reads 2.1; mA
